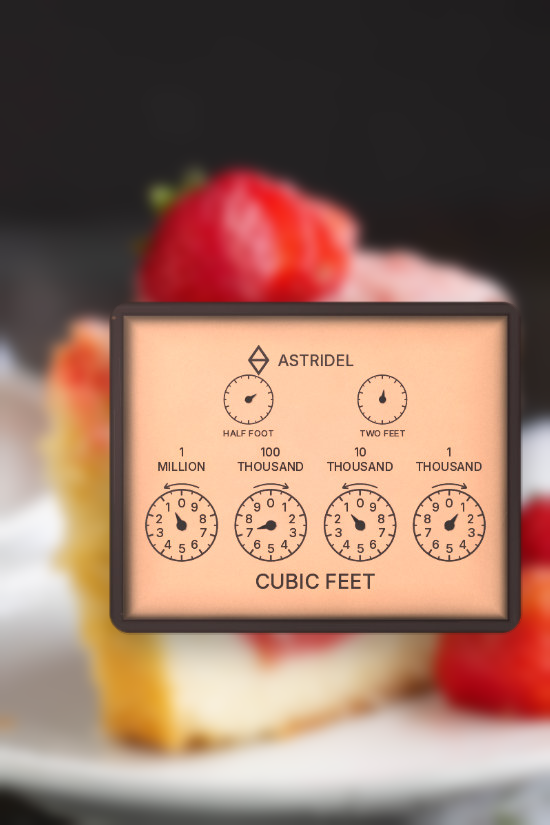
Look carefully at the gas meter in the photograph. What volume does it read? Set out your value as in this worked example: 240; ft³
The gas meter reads 71100; ft³
